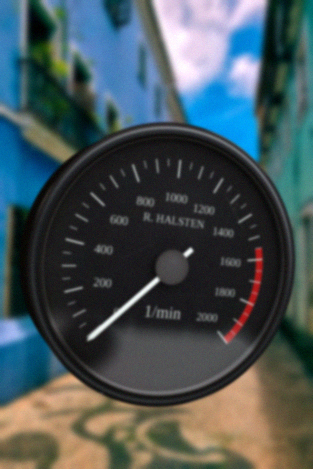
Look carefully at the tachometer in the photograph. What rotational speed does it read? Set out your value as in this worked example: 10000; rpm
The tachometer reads 0; rpm
